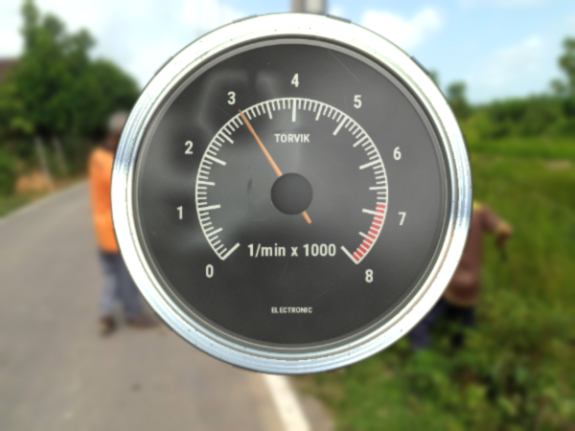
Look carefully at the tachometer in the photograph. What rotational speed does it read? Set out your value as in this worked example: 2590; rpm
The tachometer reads 3000; rpm
